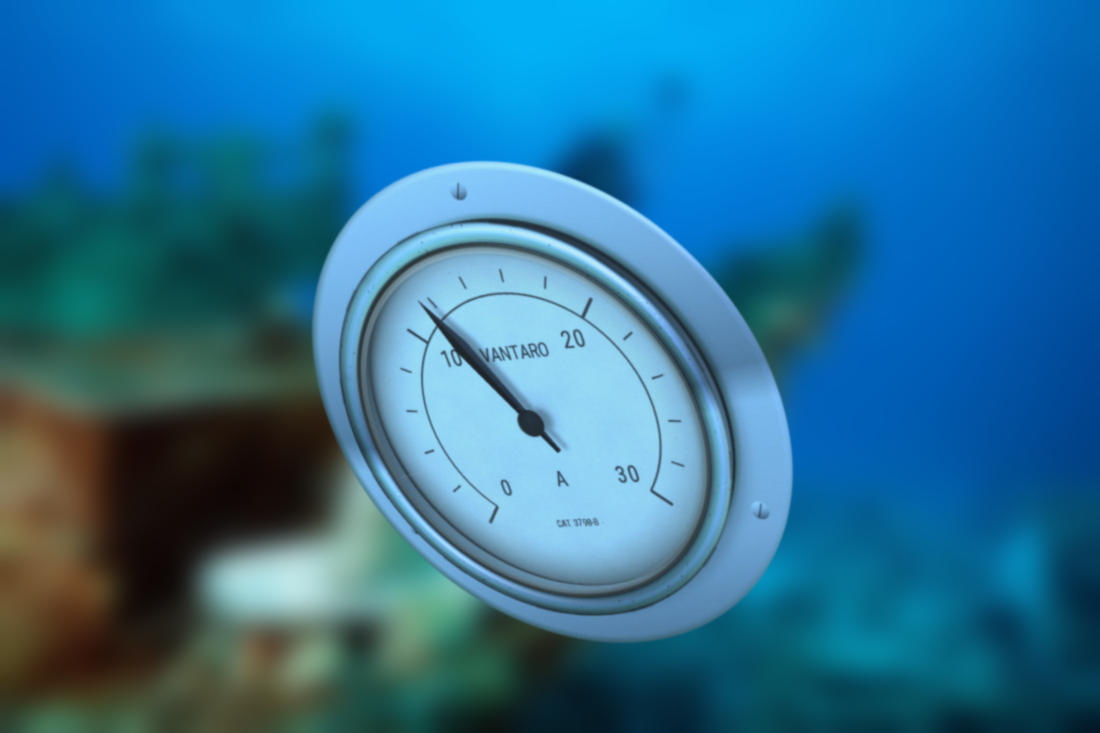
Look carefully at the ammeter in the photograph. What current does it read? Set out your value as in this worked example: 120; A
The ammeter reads 12; A
